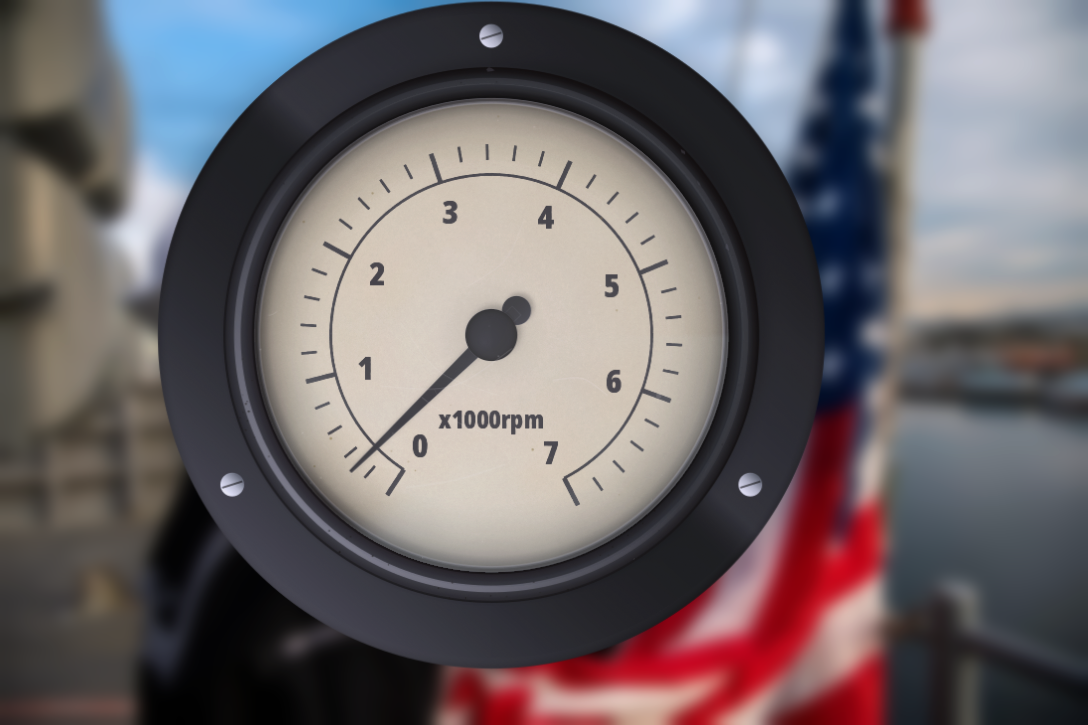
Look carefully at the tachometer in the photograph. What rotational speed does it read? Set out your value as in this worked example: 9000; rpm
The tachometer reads 300; rpm
